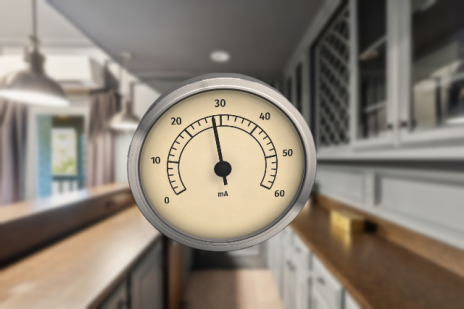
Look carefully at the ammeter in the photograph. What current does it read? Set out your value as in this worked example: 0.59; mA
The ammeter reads 28; mA
